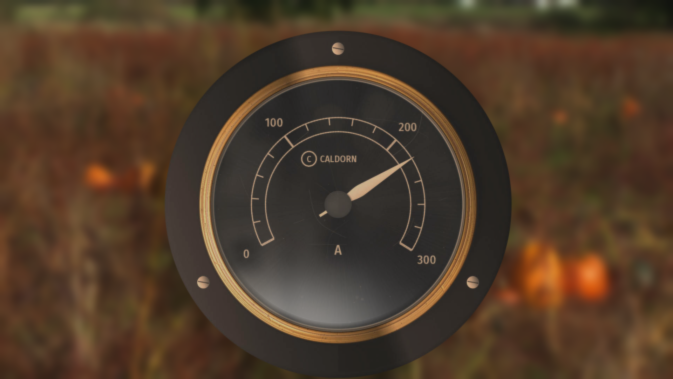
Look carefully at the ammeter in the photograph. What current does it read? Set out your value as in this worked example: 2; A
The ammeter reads 220; A
